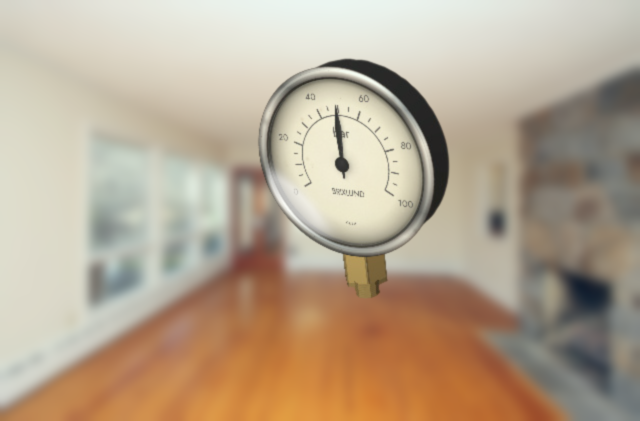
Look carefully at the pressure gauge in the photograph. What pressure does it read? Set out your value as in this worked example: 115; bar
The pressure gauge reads 50; bar
